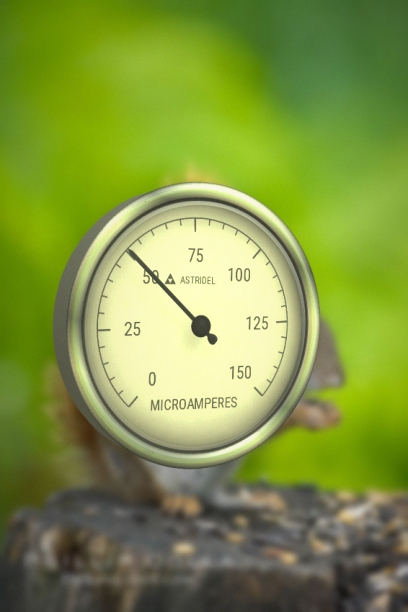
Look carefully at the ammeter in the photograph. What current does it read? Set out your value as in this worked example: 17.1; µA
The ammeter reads 50; µA
